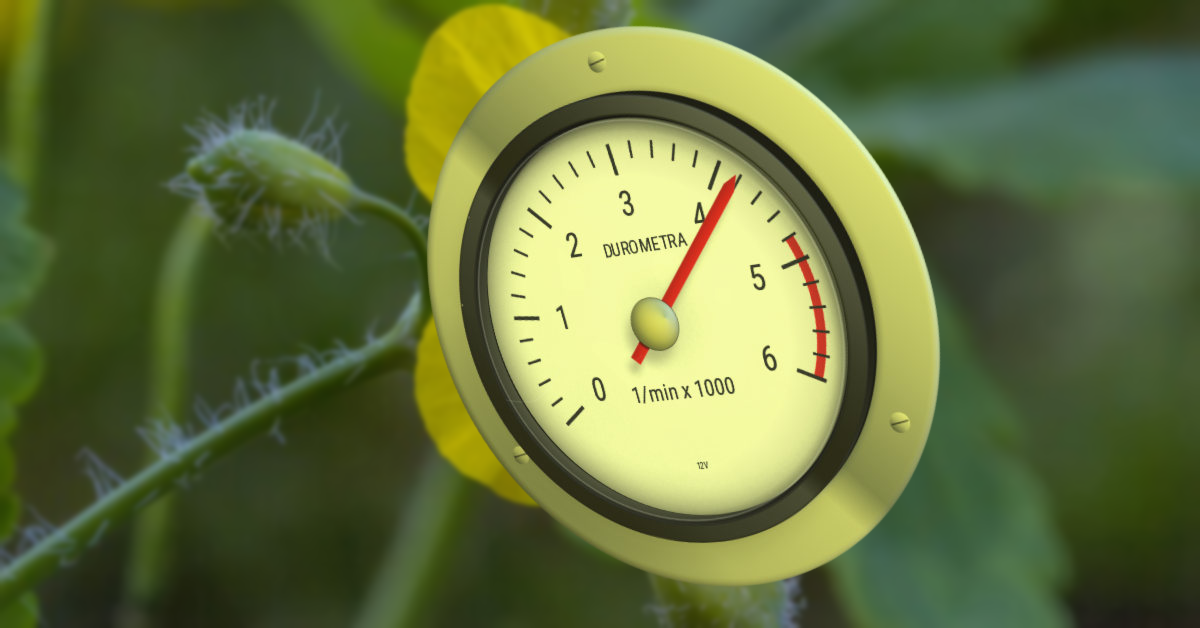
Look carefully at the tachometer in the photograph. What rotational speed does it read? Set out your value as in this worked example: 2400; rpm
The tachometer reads 4200; rpm
